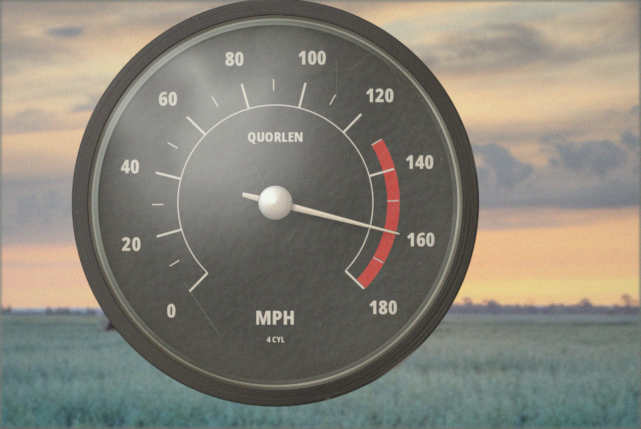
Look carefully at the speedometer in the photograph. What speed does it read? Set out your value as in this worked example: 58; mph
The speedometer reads 160; mph
